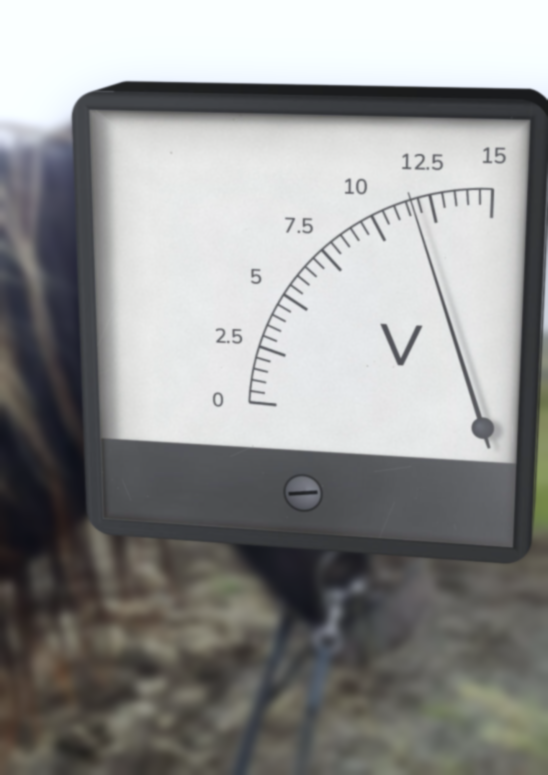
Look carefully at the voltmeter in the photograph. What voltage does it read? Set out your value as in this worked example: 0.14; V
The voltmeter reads 11.75; V
